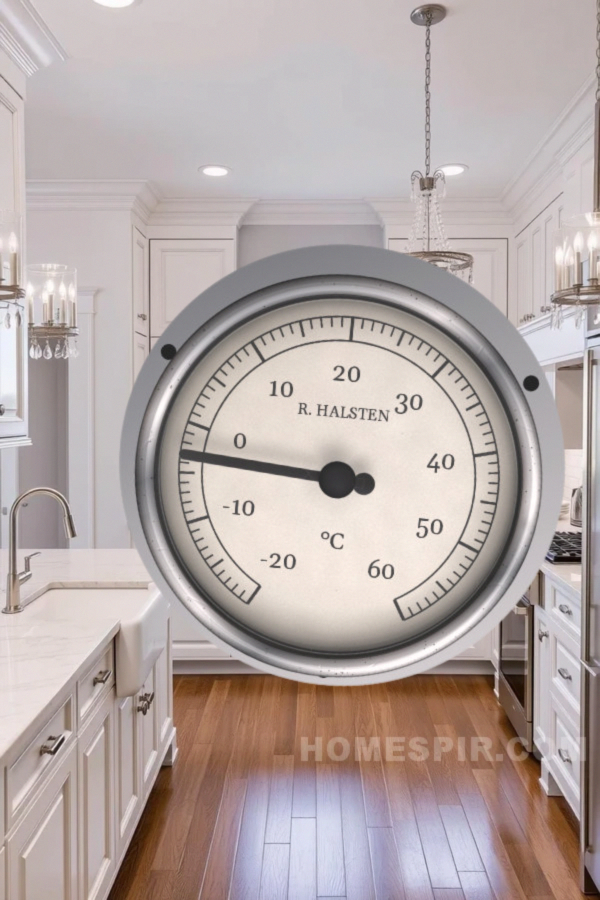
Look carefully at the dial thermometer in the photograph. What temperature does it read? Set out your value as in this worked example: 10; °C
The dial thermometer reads -3; °C
